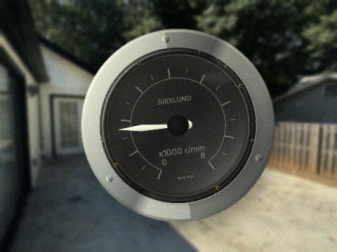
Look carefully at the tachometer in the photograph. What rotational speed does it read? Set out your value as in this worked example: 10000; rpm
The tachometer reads 1750; rpm
